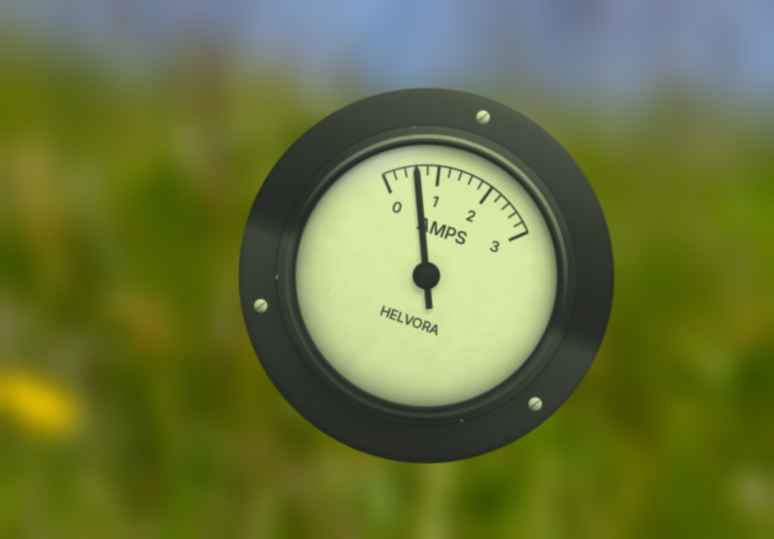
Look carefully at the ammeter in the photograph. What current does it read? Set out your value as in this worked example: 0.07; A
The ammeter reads 0.6; A
